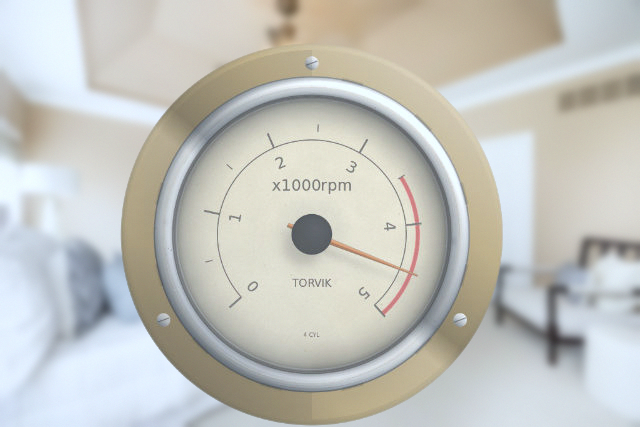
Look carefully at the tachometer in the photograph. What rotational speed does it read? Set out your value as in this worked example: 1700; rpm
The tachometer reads 4500; rpm
